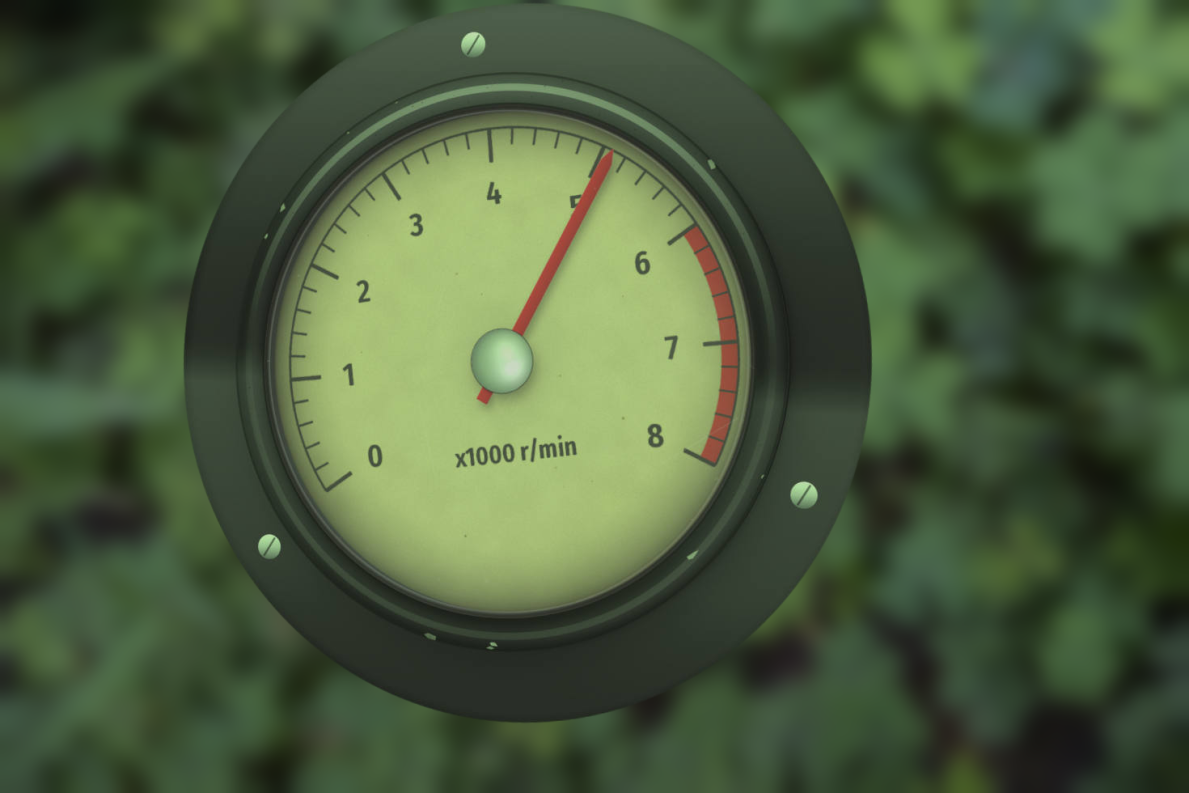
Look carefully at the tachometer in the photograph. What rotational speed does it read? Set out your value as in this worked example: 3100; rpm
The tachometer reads 5100; rpm
